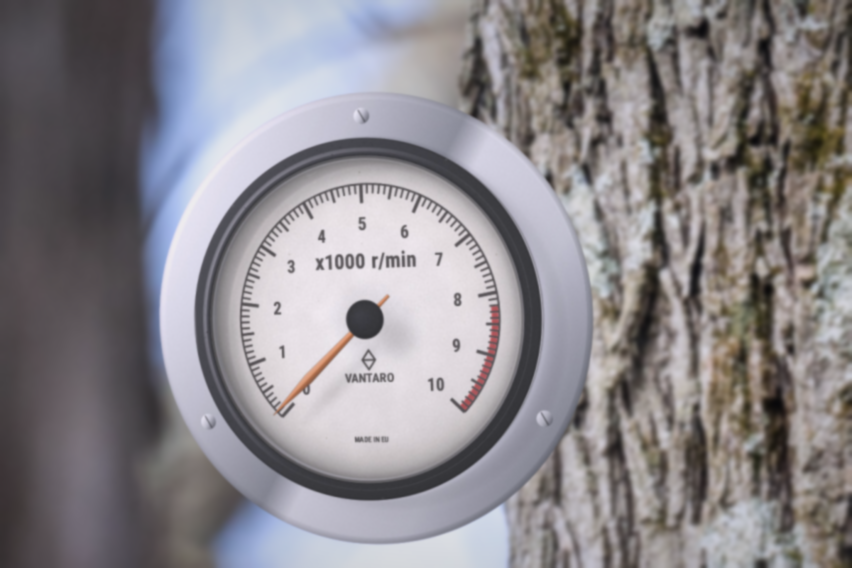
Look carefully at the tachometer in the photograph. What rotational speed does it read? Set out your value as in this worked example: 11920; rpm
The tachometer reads 100; rpm
